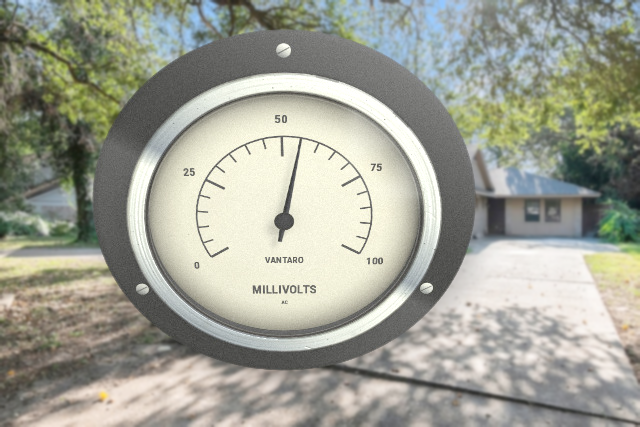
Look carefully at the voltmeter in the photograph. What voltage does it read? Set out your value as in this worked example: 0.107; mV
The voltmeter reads 55; mV
